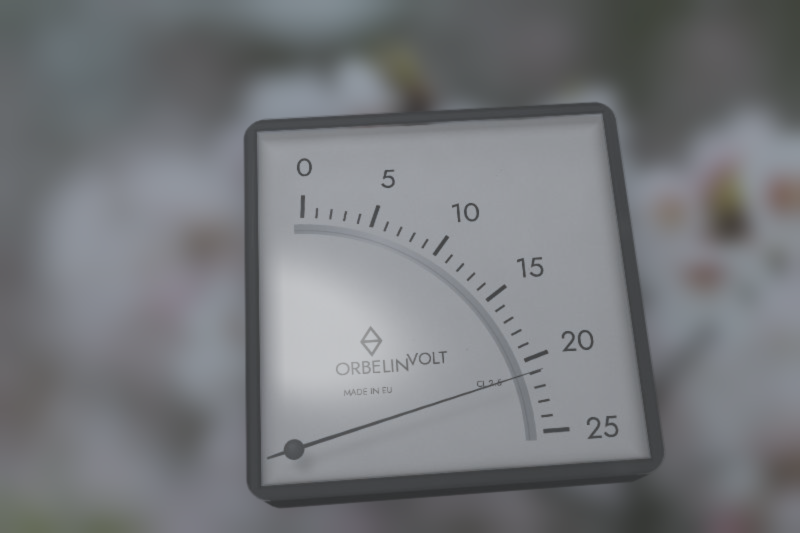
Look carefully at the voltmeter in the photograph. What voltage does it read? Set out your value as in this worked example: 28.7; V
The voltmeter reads 21; V
